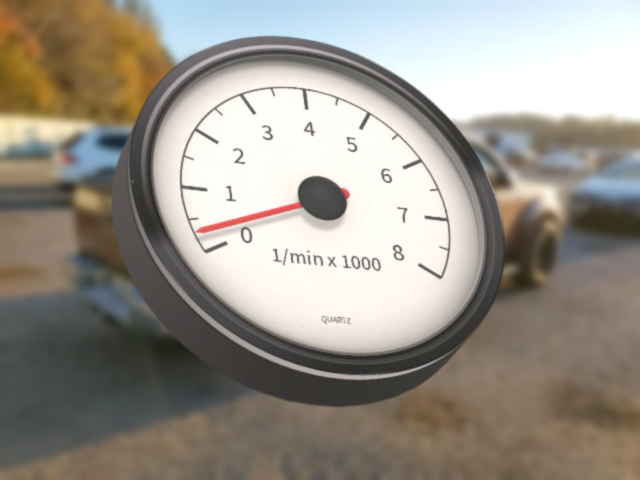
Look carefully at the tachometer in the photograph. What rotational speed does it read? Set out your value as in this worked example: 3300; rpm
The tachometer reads 250; rpm
